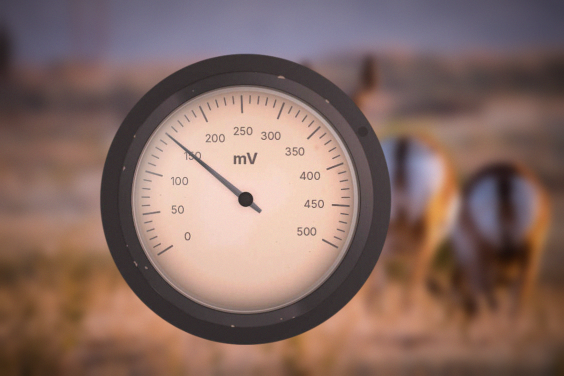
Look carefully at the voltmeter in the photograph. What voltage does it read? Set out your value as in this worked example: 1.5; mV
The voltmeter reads 150; mV
